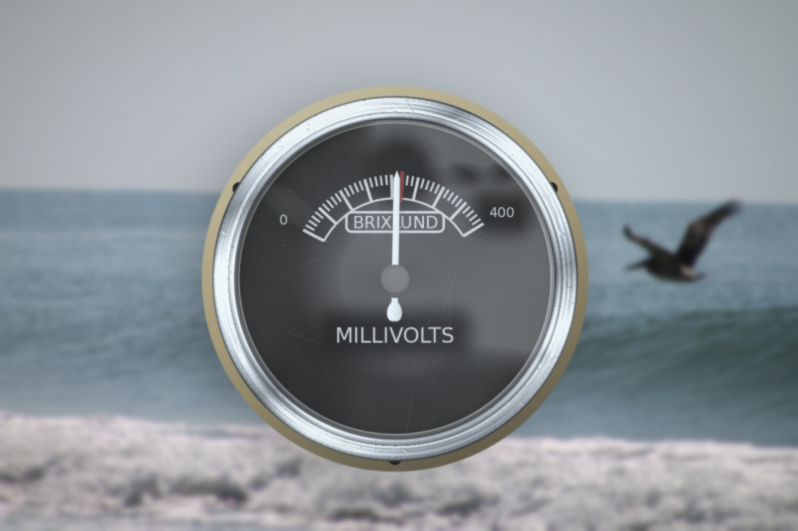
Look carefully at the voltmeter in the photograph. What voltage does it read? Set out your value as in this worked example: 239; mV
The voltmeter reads 210; mV
